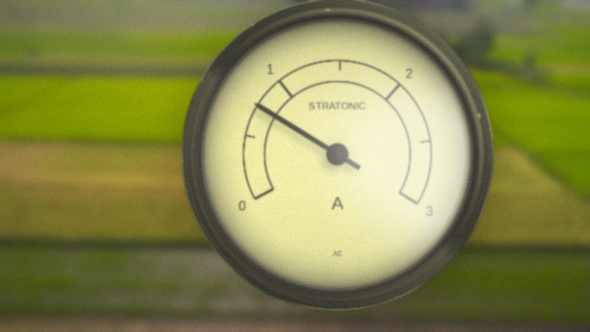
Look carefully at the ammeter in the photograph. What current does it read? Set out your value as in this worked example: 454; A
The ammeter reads 0.75; A
